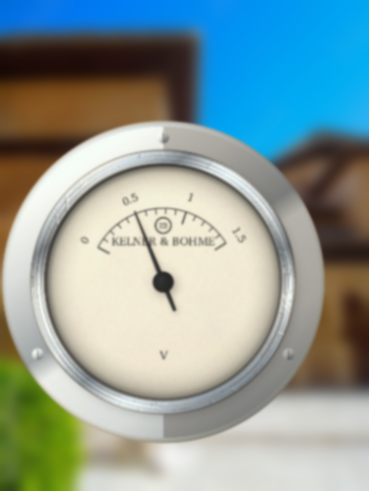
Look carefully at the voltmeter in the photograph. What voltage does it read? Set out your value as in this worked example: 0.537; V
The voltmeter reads 0.5; V
